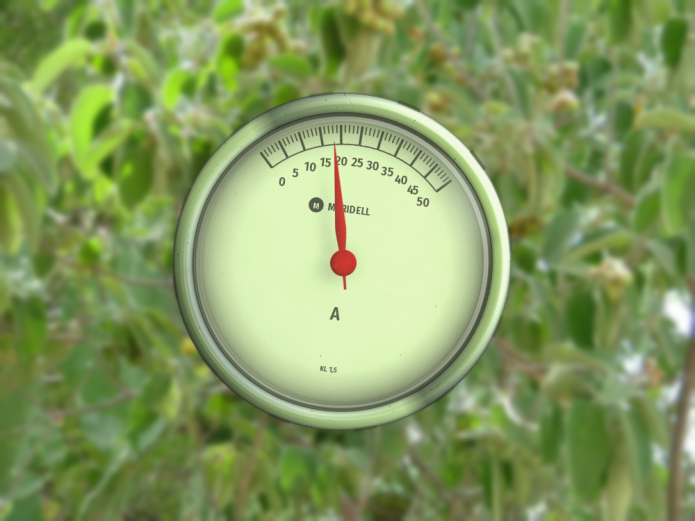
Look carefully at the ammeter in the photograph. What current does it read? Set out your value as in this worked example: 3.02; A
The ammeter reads 18; A
